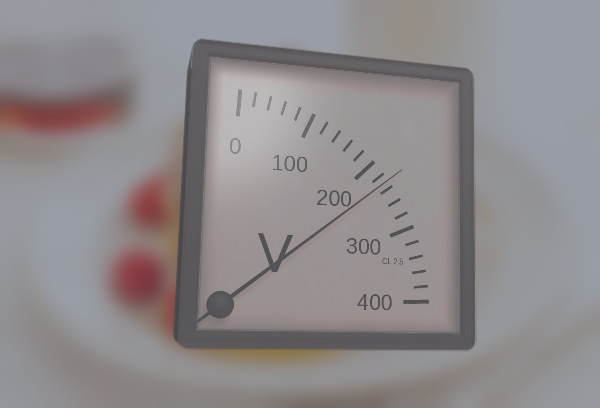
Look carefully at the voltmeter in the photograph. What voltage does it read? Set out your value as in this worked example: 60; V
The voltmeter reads 230; V
